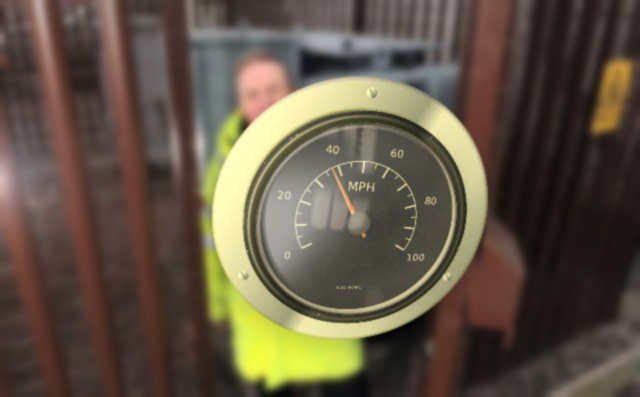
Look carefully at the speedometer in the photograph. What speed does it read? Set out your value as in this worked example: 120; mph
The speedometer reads 37.5; mph
